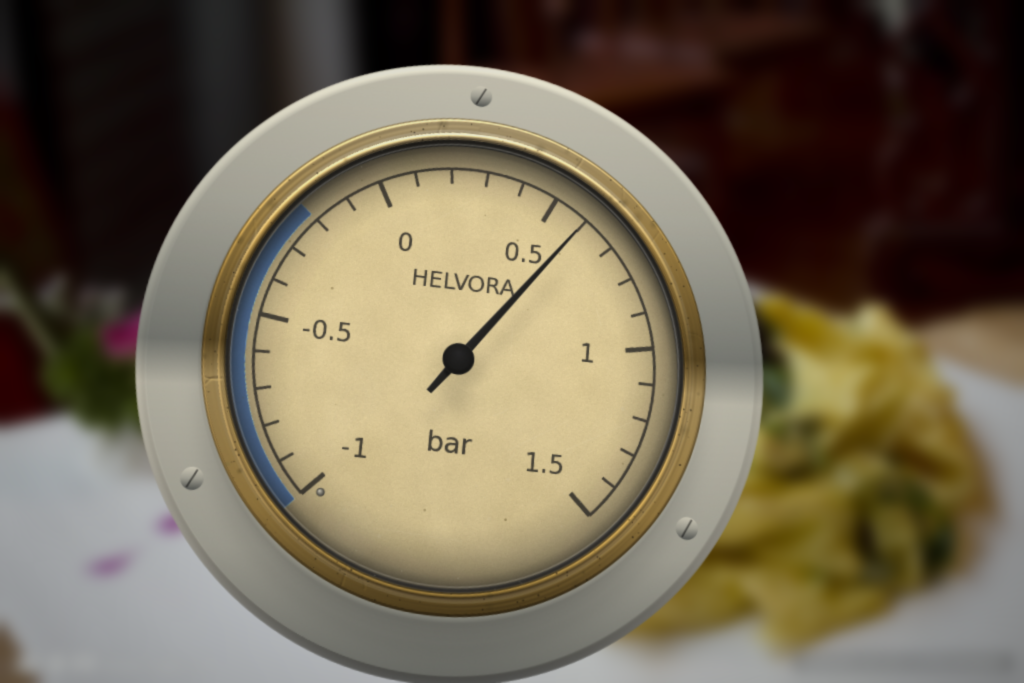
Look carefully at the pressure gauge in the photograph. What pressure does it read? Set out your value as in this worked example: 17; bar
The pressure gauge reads 0.6; bar
